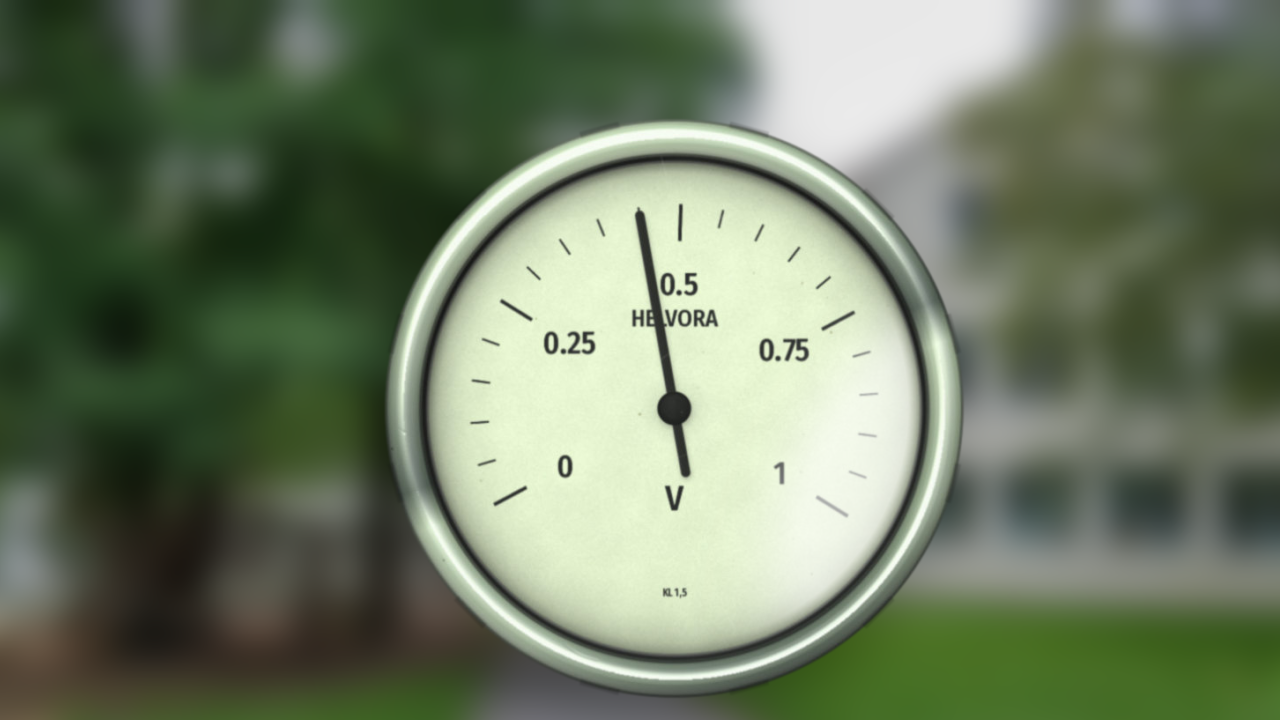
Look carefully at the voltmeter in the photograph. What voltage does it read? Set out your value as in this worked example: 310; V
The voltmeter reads 0.45; V
